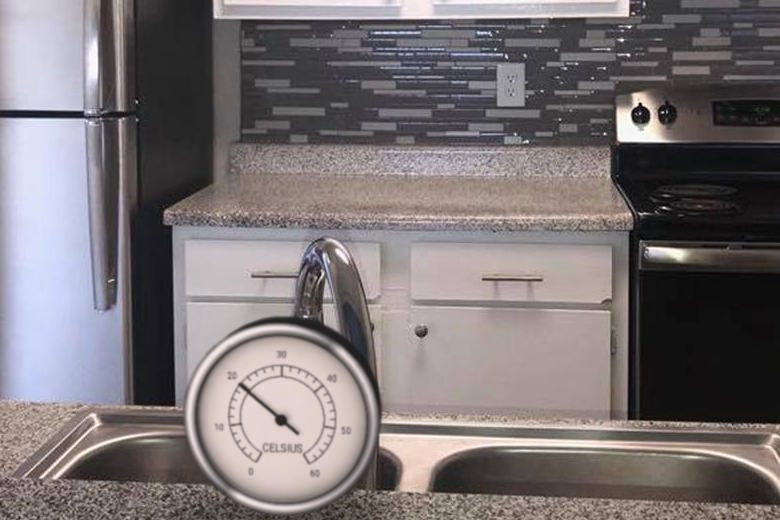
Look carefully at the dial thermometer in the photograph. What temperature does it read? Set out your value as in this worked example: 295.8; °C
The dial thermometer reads 20; °C
